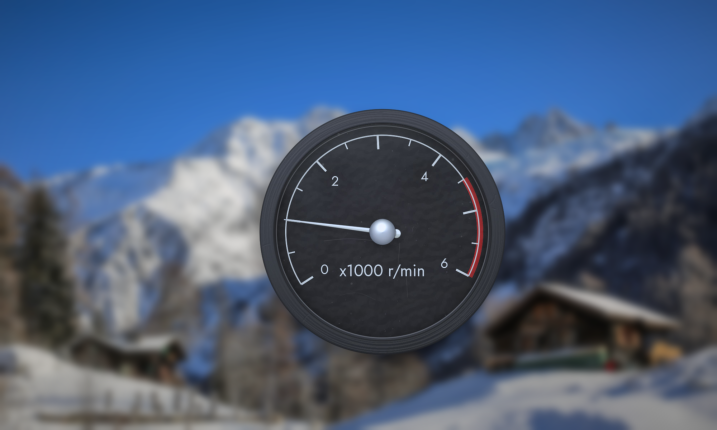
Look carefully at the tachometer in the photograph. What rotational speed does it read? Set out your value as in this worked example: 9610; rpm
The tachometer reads 1000; rpm
